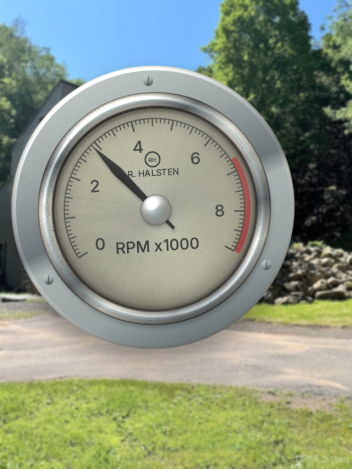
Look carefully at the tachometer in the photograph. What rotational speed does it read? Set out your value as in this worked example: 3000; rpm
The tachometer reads 2900; rpm
